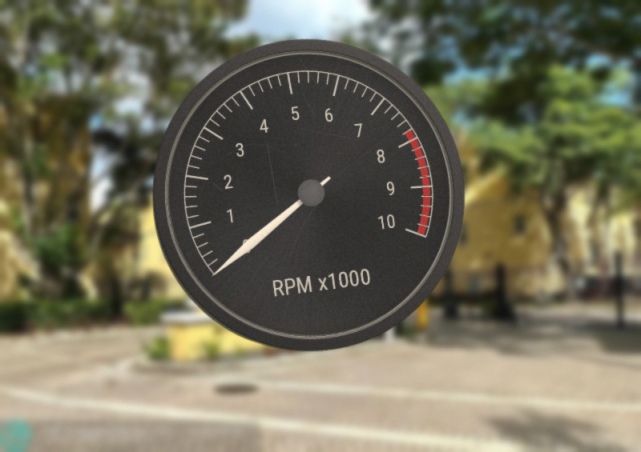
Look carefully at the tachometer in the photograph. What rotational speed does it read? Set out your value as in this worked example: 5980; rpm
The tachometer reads 0; rpm
